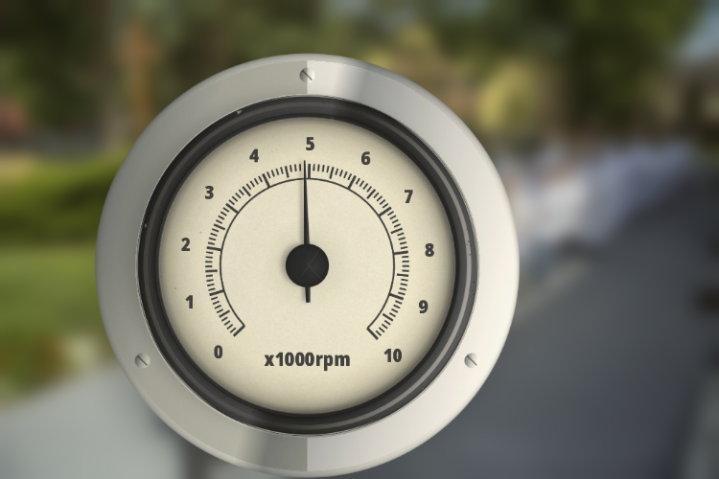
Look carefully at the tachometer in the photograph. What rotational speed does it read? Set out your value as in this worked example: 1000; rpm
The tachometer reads 4900; rpm
